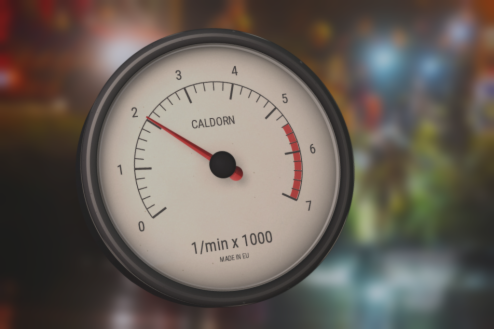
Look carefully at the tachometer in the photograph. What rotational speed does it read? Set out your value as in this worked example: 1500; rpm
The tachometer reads 2000; rpm
